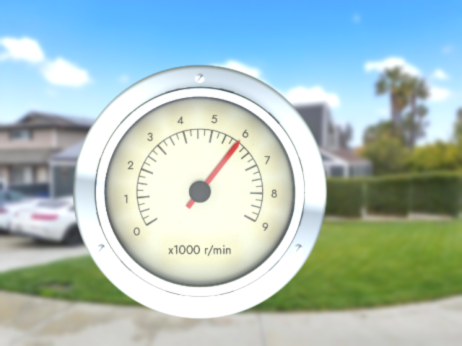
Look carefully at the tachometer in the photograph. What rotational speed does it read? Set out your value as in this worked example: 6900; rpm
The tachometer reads 6000; rpm
